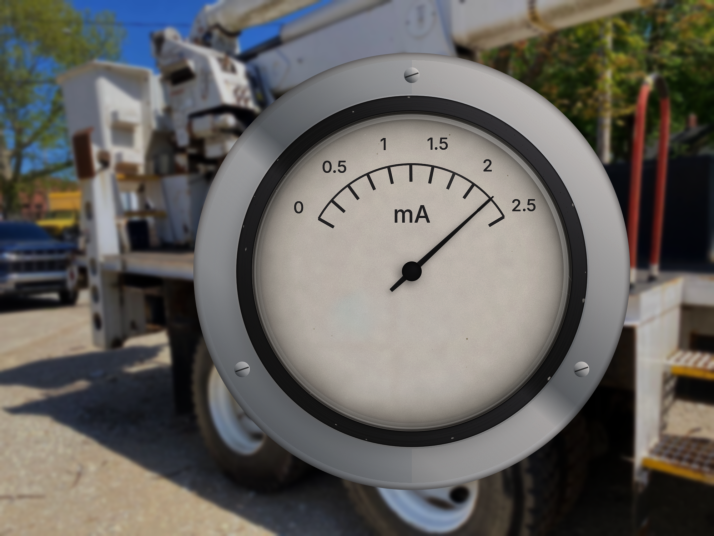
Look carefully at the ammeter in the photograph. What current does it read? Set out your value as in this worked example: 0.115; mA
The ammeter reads 2.25; mA
